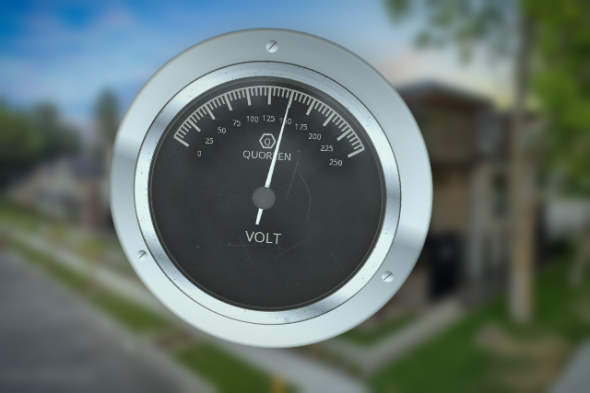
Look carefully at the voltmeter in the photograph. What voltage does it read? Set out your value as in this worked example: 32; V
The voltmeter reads 150; V
